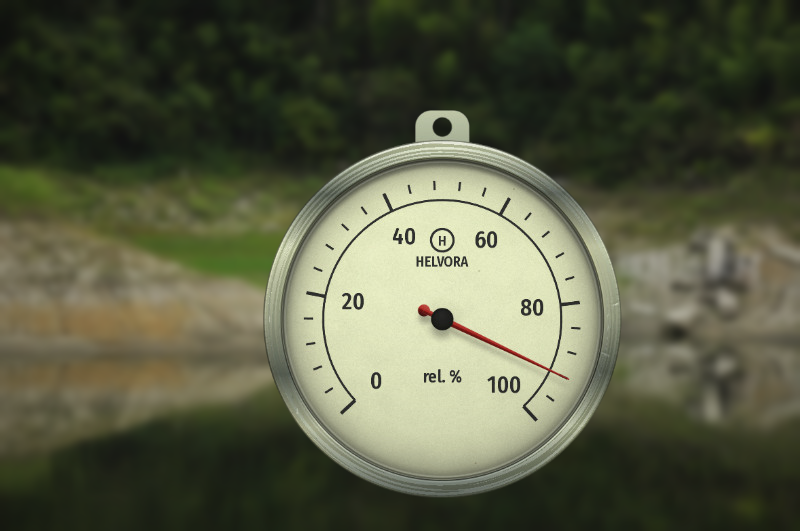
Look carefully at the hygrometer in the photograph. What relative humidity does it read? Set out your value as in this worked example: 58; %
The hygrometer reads 92; %
